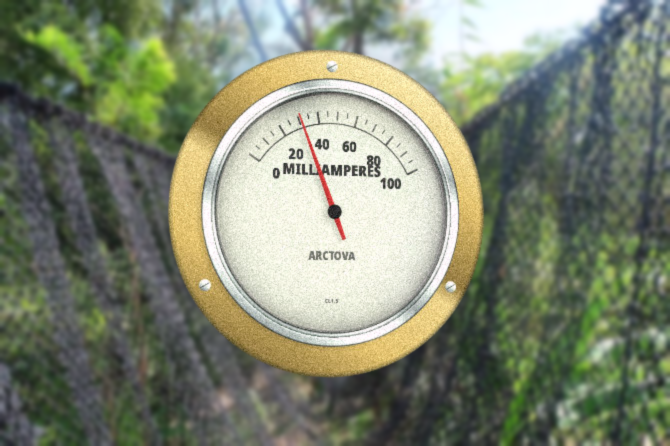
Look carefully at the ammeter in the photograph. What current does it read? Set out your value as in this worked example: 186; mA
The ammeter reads 30; mA
